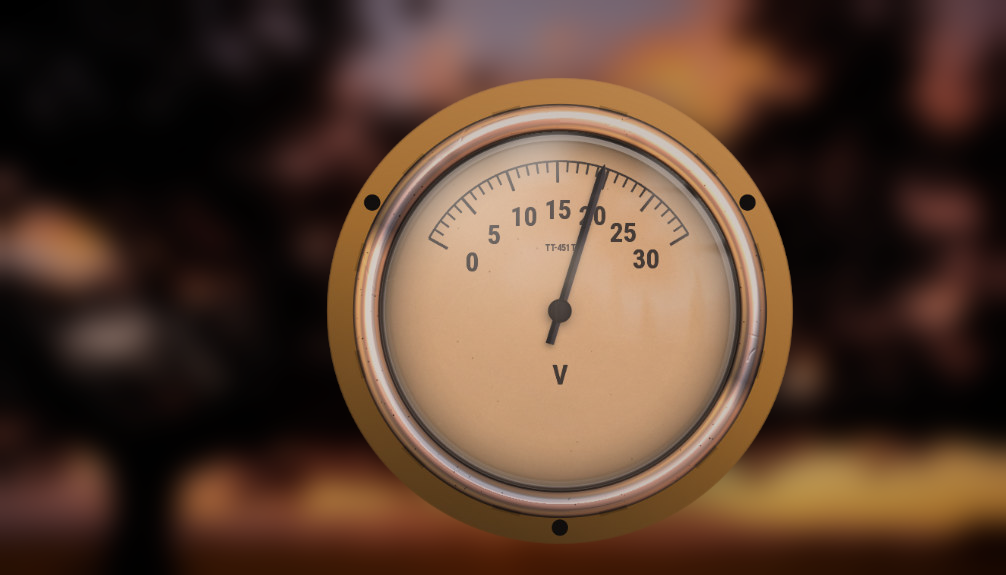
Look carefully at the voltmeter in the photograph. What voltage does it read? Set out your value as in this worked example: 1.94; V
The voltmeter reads 19.5; V
